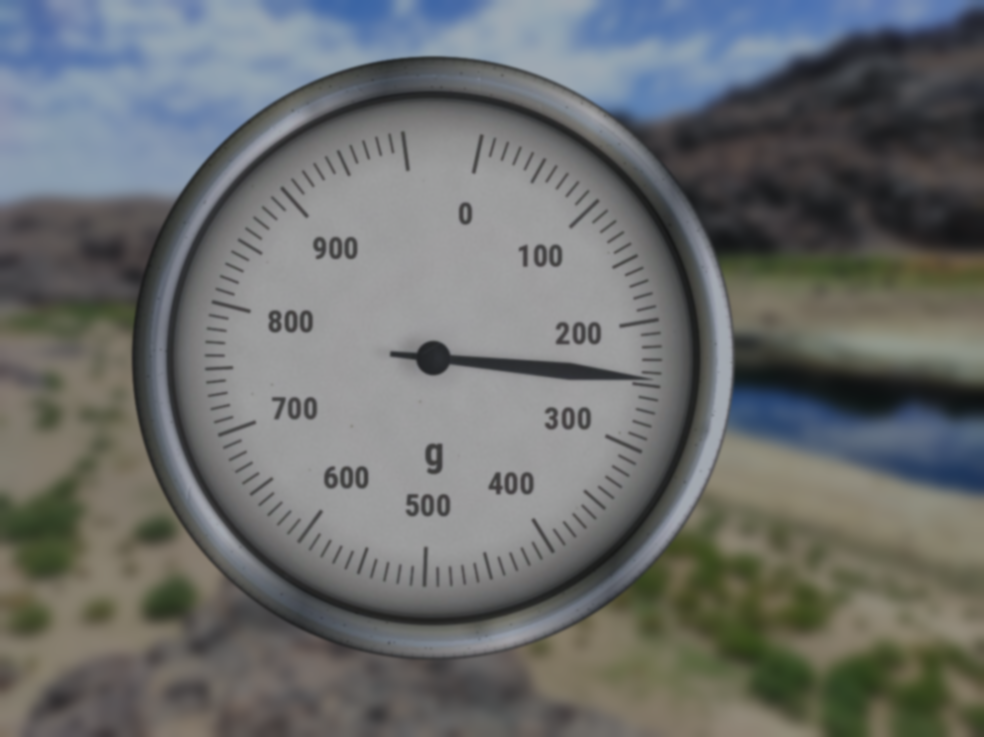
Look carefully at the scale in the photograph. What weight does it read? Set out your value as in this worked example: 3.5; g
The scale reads 245; g
